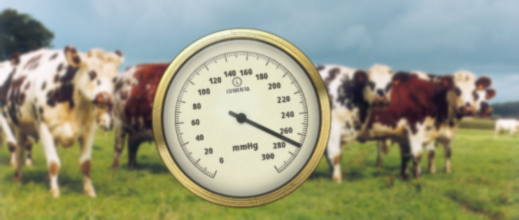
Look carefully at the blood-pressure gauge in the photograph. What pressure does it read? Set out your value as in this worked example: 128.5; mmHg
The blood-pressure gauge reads 270; mmHg
